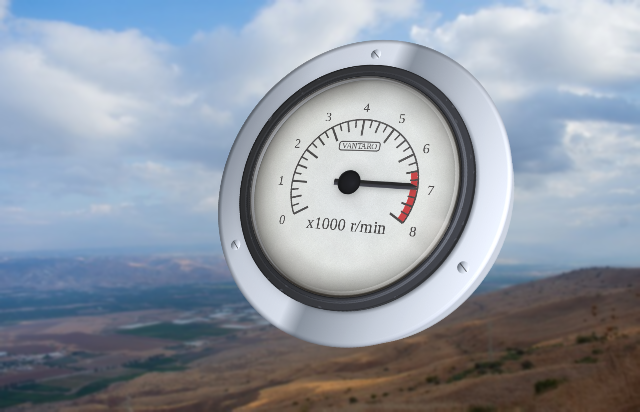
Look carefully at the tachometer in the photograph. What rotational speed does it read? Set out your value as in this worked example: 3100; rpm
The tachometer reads 7000; rpm
